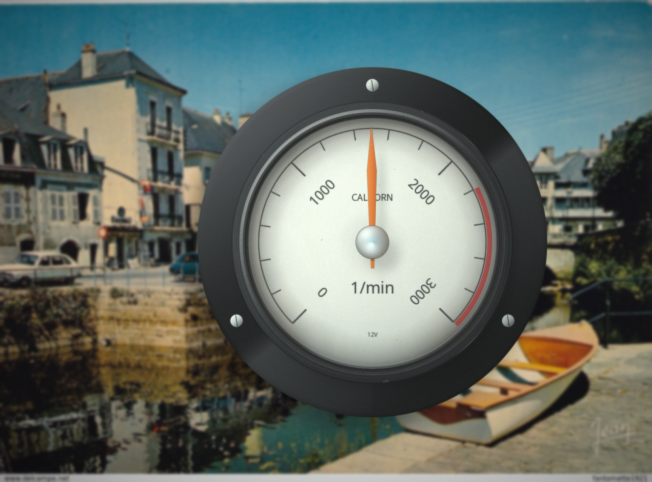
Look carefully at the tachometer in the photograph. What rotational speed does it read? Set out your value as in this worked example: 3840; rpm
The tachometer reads 1500; rpm
